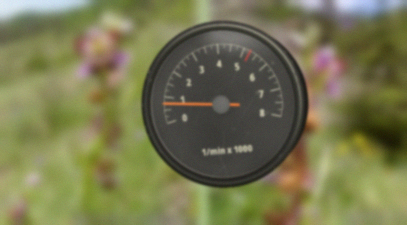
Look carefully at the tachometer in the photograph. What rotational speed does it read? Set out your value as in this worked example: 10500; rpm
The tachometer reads 750; rpm
